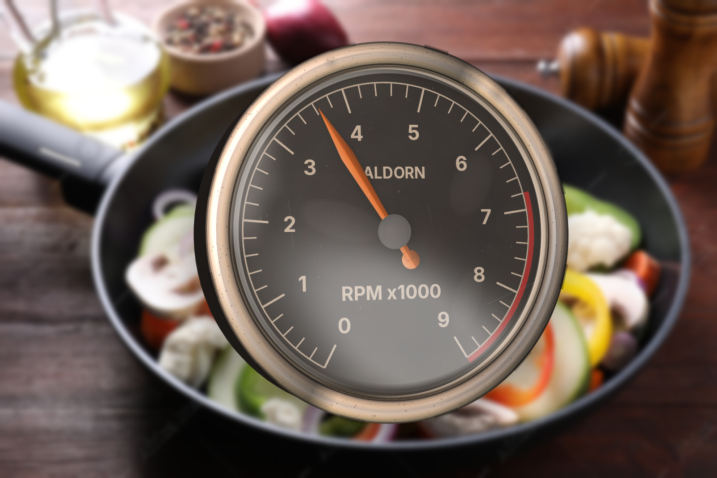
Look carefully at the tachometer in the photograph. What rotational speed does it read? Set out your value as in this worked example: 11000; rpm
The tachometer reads 3600; rpm
